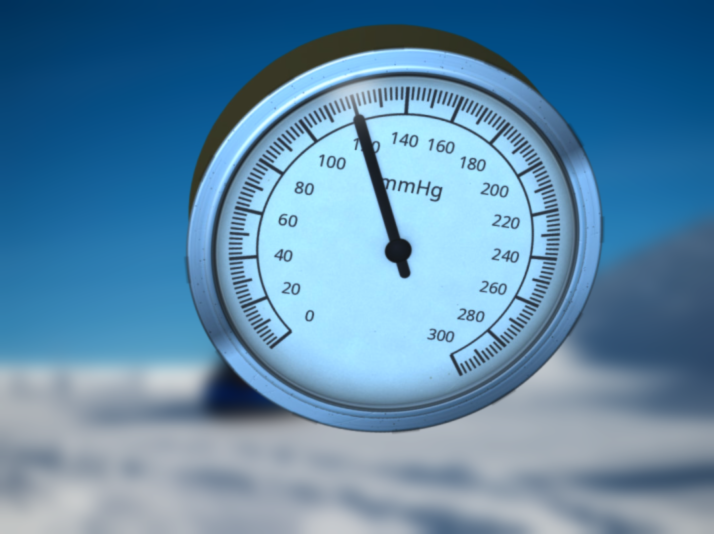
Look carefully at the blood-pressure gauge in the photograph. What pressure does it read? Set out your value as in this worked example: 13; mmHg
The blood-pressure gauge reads 120; mmHg
